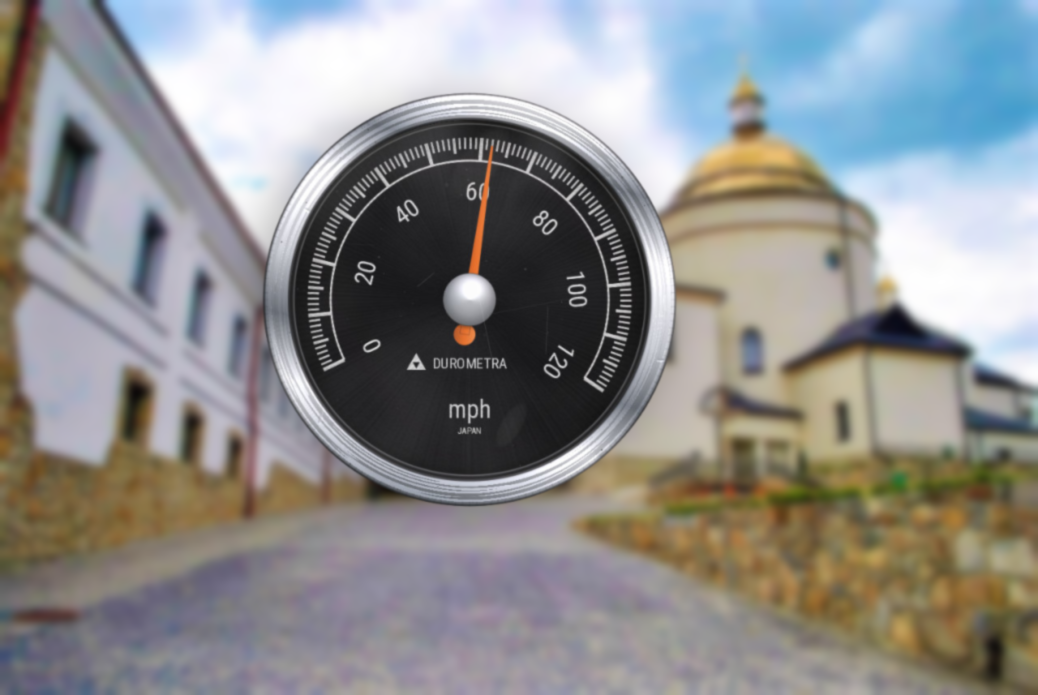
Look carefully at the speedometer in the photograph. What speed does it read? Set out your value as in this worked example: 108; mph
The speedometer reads 62; mph
